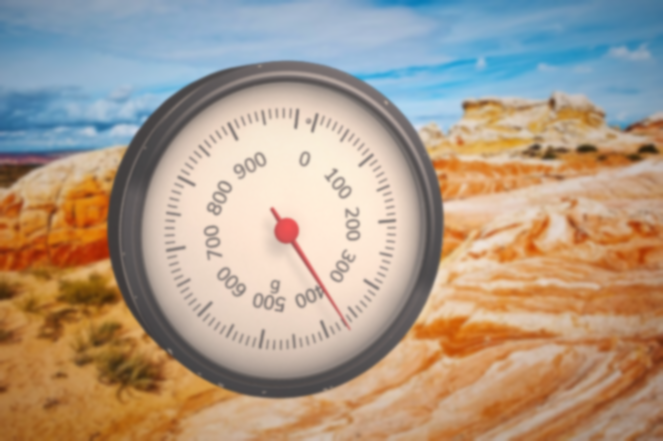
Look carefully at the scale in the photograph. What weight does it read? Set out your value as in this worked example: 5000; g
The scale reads 370; g
